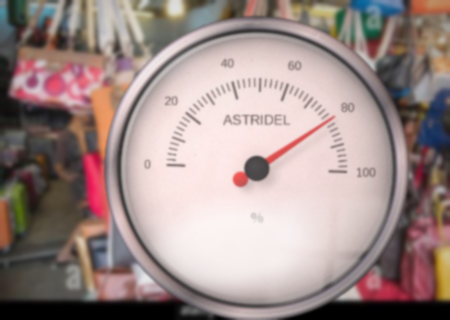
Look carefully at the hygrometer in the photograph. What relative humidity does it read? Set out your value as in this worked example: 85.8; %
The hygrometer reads 80; %
